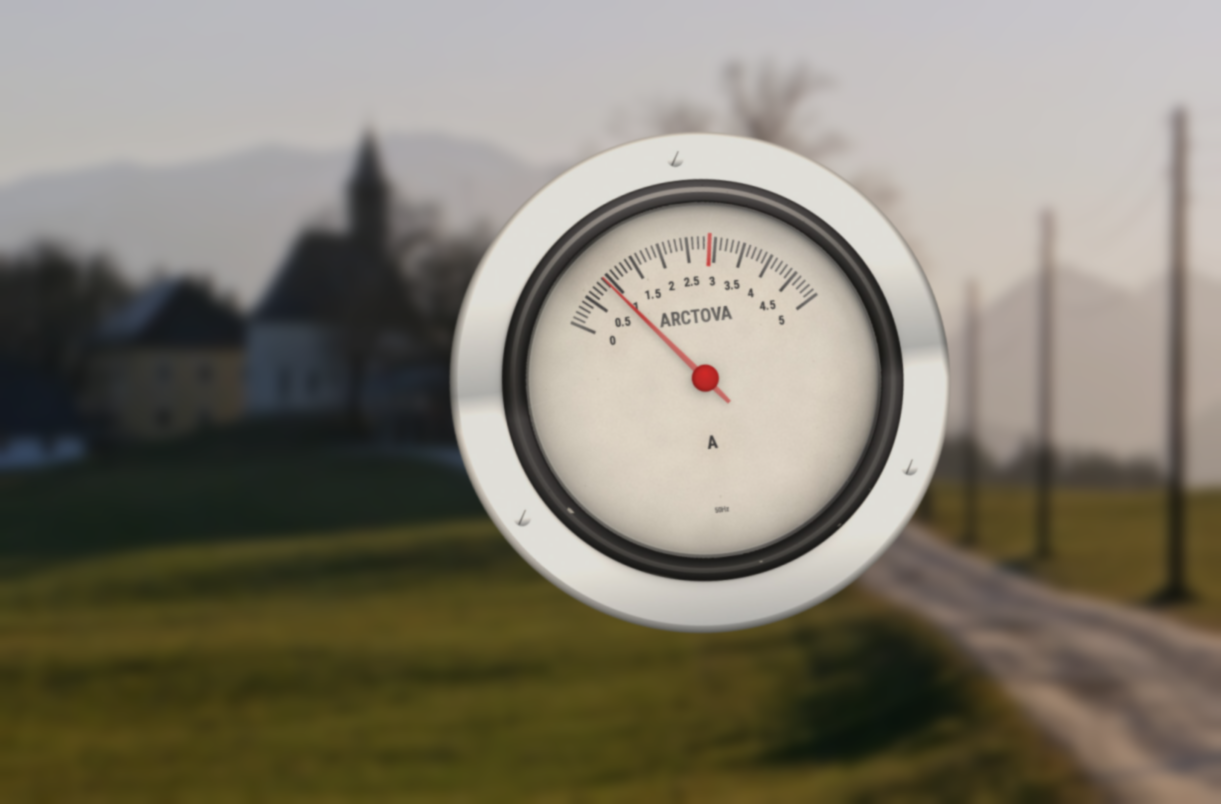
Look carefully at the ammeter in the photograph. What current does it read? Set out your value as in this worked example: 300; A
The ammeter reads 0.9; A
